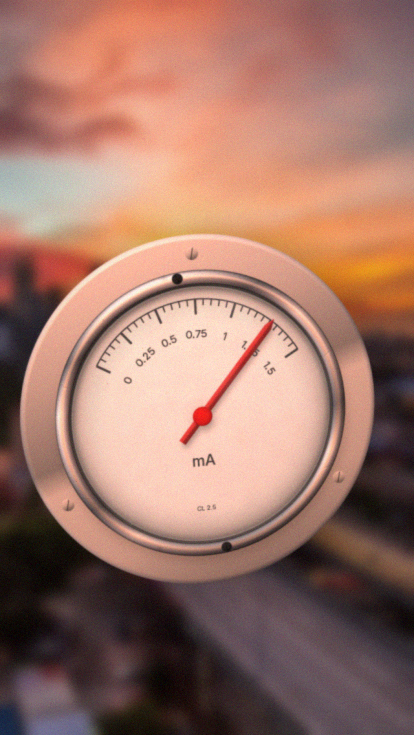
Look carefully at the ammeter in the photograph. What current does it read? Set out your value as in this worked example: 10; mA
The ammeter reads 1.25; mA
